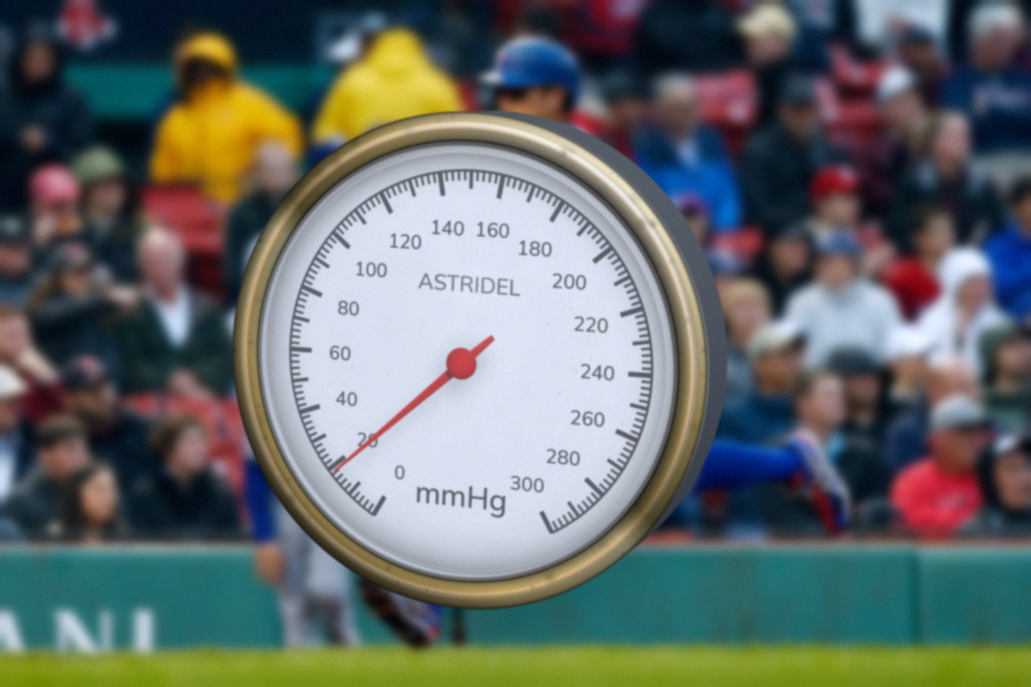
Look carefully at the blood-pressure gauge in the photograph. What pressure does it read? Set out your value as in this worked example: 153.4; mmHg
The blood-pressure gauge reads 18; mmHg
